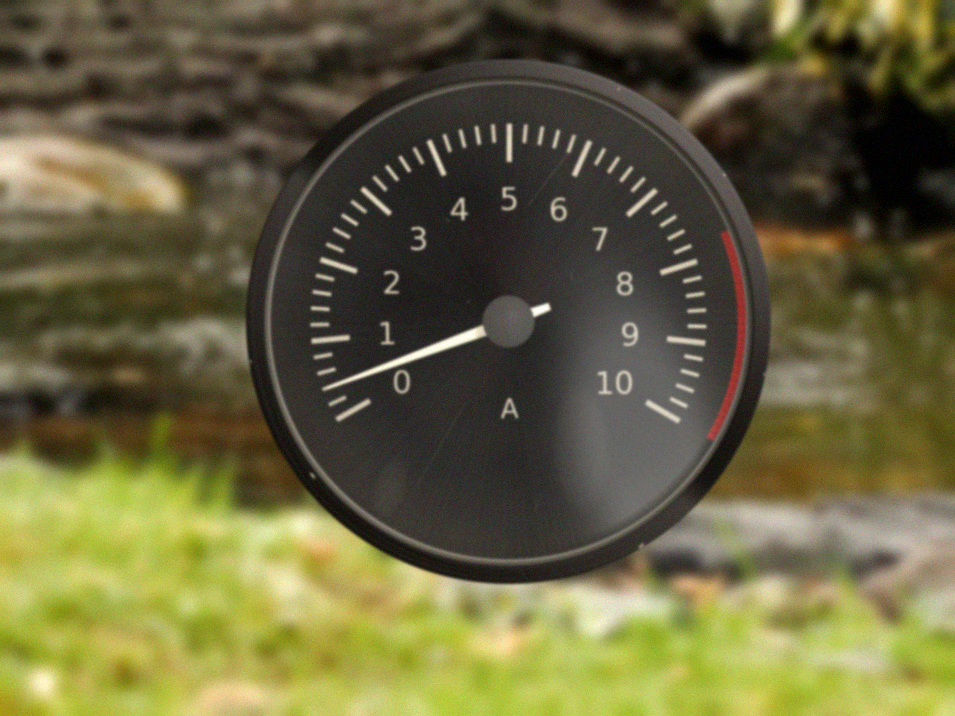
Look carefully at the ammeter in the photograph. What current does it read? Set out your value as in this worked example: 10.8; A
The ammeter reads 0.4; A
